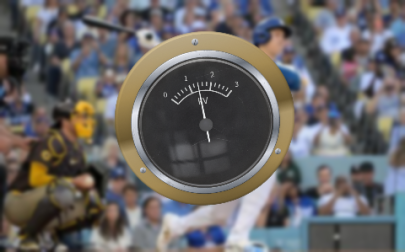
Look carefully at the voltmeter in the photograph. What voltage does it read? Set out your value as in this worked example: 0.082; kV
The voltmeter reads 1.4; kV
